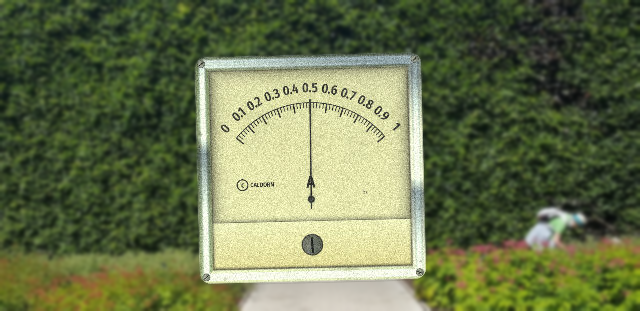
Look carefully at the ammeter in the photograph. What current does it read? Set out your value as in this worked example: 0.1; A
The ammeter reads 0.5; A
